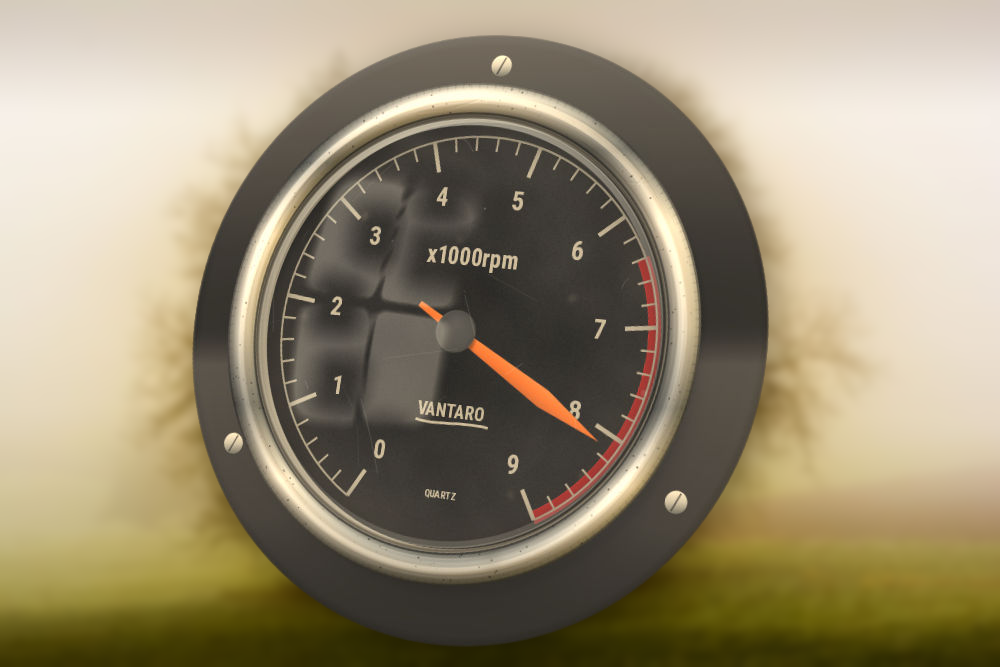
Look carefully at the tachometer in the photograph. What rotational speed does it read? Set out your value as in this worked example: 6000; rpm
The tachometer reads 8100; rpm
